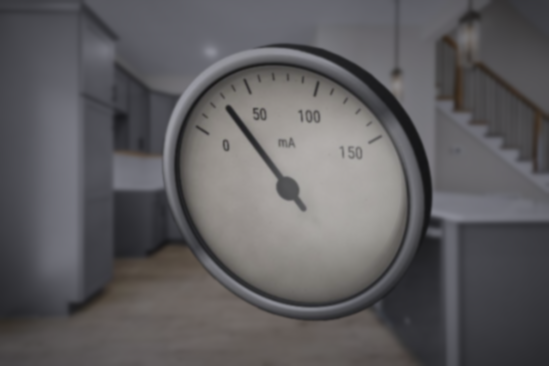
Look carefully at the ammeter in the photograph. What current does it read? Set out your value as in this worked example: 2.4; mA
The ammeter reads 30; mA
